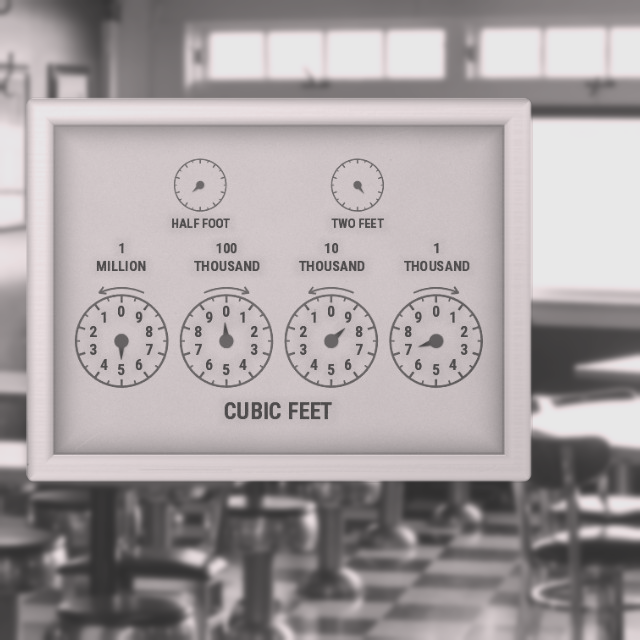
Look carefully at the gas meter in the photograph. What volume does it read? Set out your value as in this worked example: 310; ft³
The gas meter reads 498700; ft³
